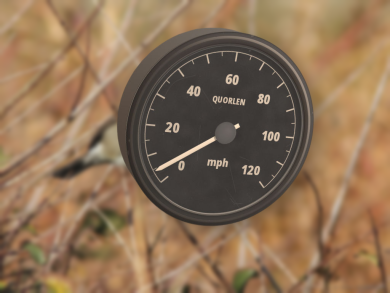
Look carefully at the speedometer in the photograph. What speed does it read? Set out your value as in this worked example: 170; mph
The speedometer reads 5; mph
